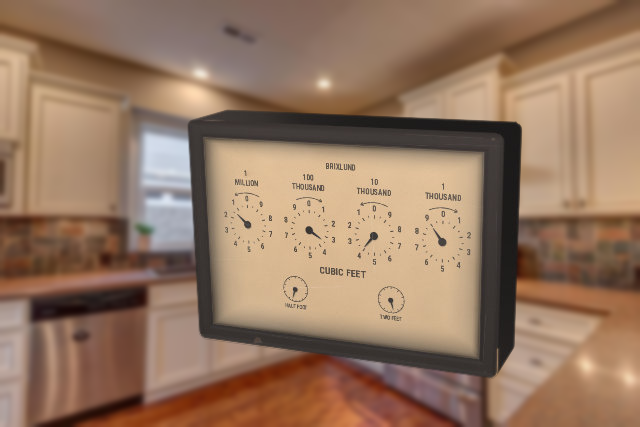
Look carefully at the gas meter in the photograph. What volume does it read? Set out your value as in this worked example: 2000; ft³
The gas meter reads 133900; ft³
